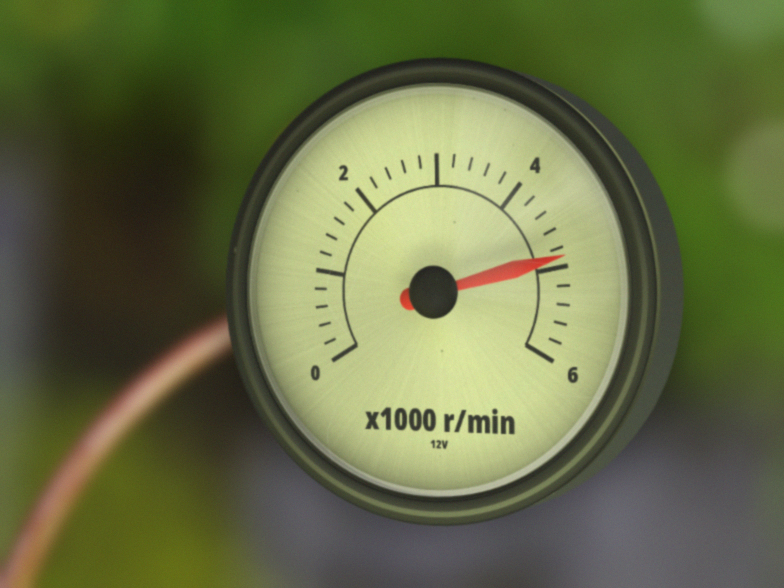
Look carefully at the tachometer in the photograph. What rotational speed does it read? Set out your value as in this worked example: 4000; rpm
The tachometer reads 4900; rpm
